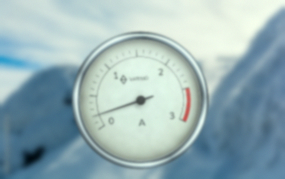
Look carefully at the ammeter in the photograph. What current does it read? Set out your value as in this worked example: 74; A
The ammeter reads 0.2; A
